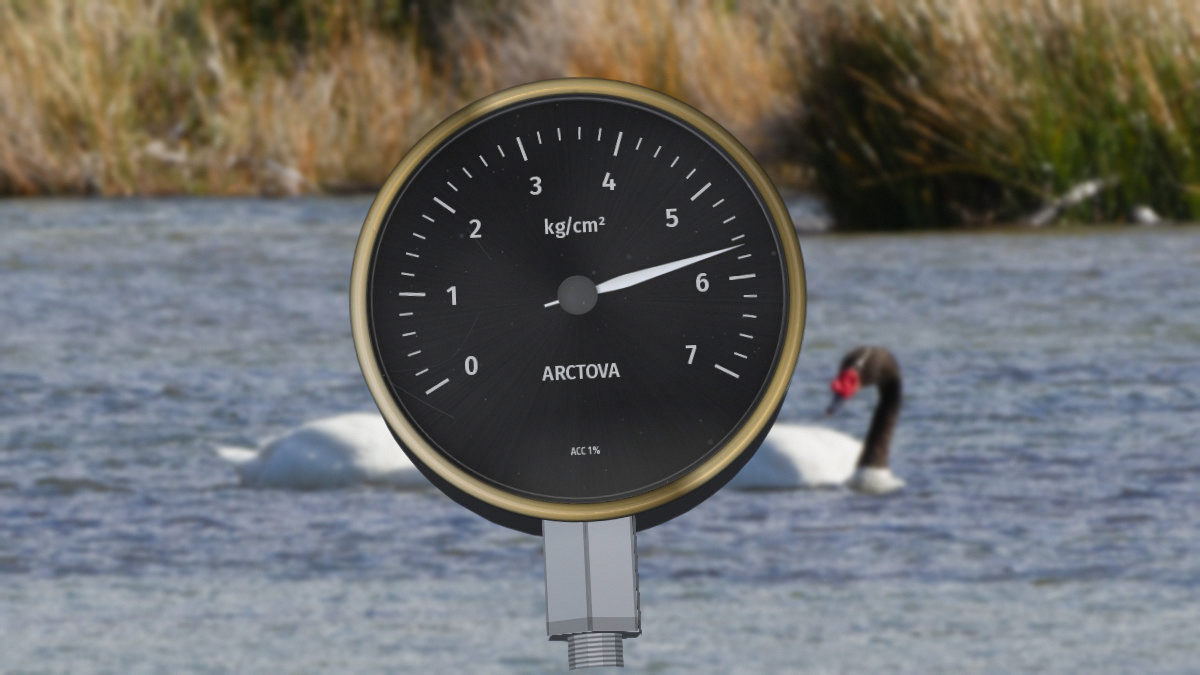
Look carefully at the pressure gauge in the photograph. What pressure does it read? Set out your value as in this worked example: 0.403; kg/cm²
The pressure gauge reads 5.7; kg/cm²
